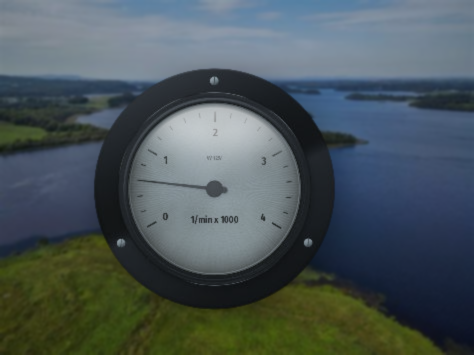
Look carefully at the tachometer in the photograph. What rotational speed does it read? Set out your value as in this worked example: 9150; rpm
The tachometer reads 600; rpm
